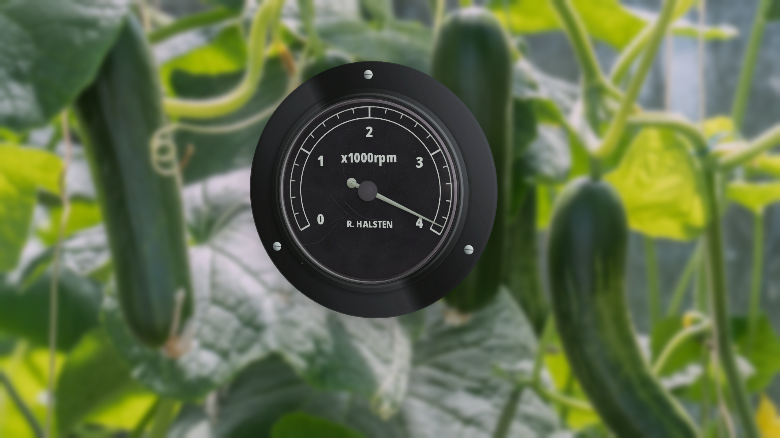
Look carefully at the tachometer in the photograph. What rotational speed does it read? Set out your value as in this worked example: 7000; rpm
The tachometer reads 3900; rpm
